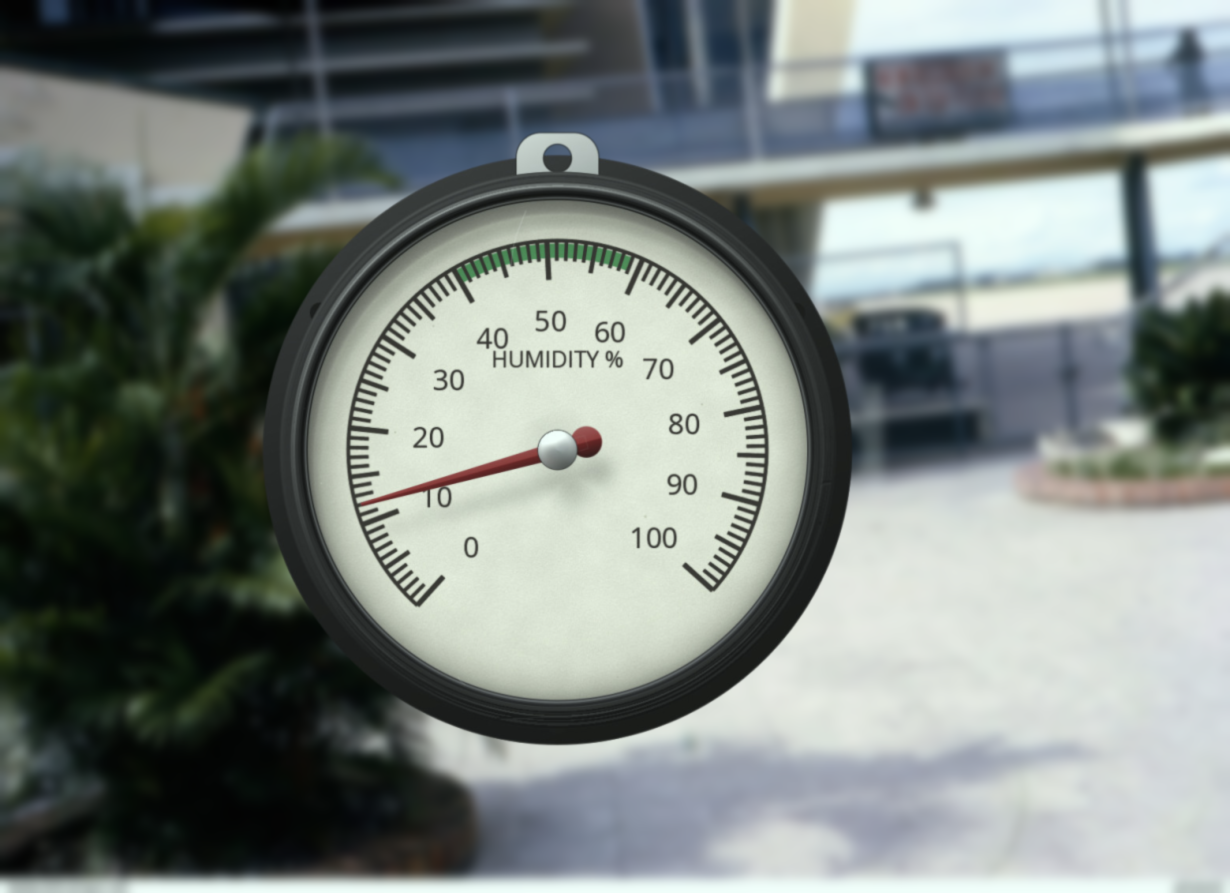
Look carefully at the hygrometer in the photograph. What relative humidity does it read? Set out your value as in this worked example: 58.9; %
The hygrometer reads 12; %
